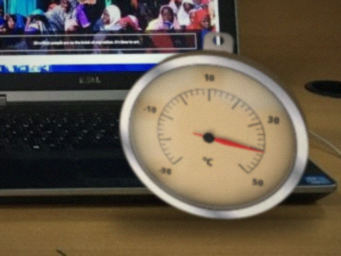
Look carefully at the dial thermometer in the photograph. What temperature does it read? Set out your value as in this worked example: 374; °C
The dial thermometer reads 40; °C
